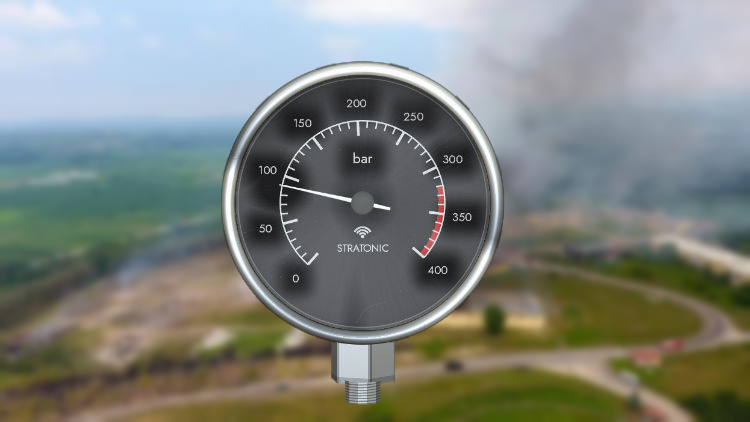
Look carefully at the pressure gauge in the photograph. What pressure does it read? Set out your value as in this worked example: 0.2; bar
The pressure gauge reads 90; bar
